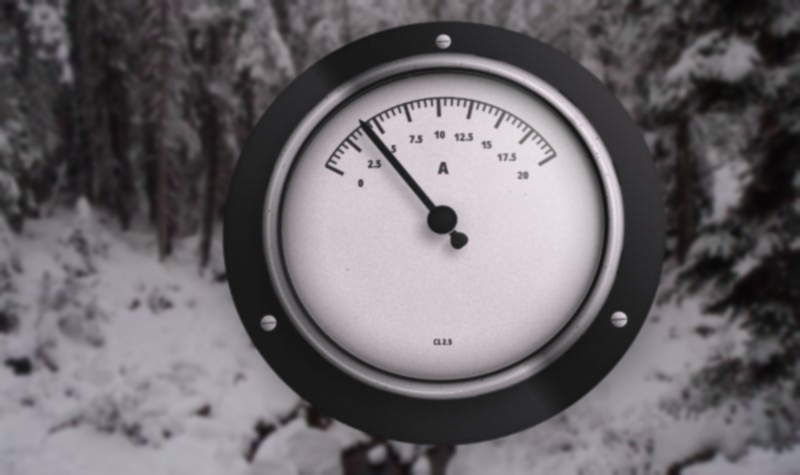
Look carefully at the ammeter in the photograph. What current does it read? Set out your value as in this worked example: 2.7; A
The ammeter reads 4; A
